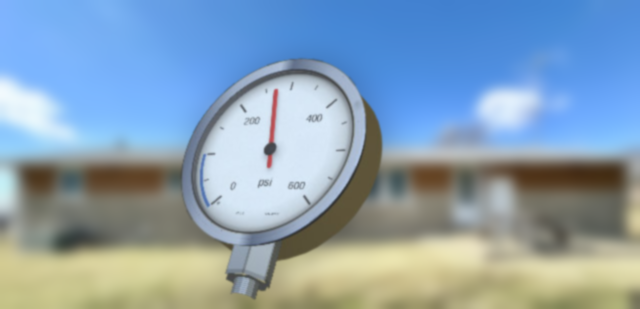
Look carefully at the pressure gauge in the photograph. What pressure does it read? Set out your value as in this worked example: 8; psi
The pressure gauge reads 275; psi
